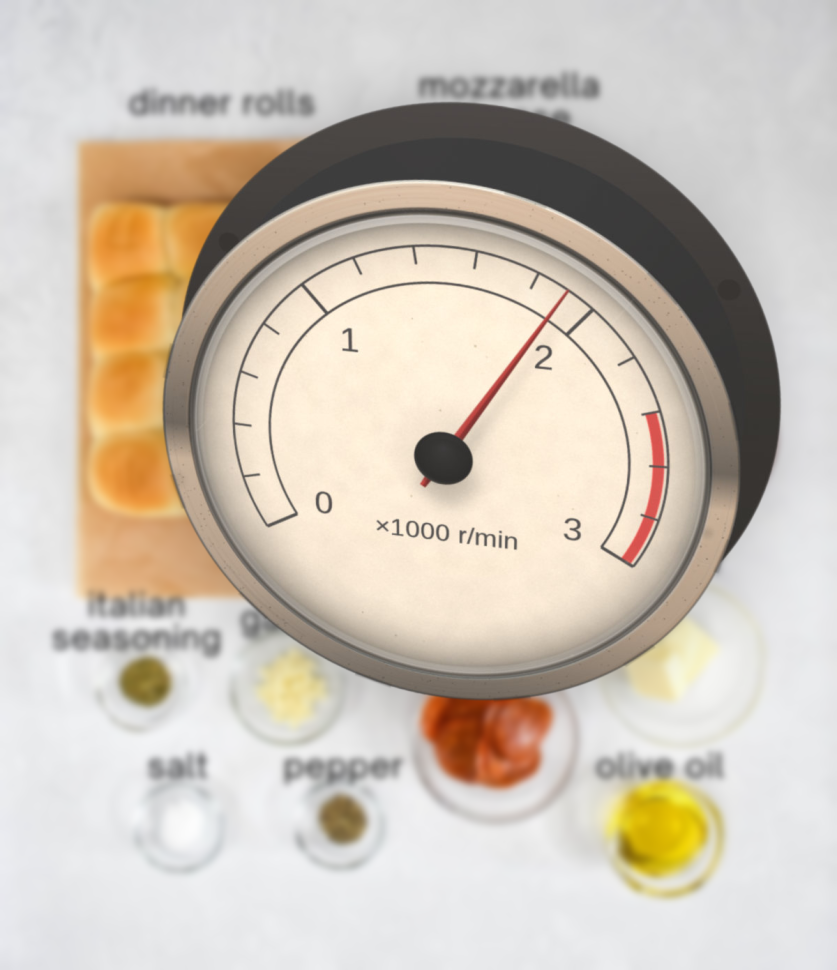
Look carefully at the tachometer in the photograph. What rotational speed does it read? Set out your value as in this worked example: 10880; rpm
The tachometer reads 1900; rpm
